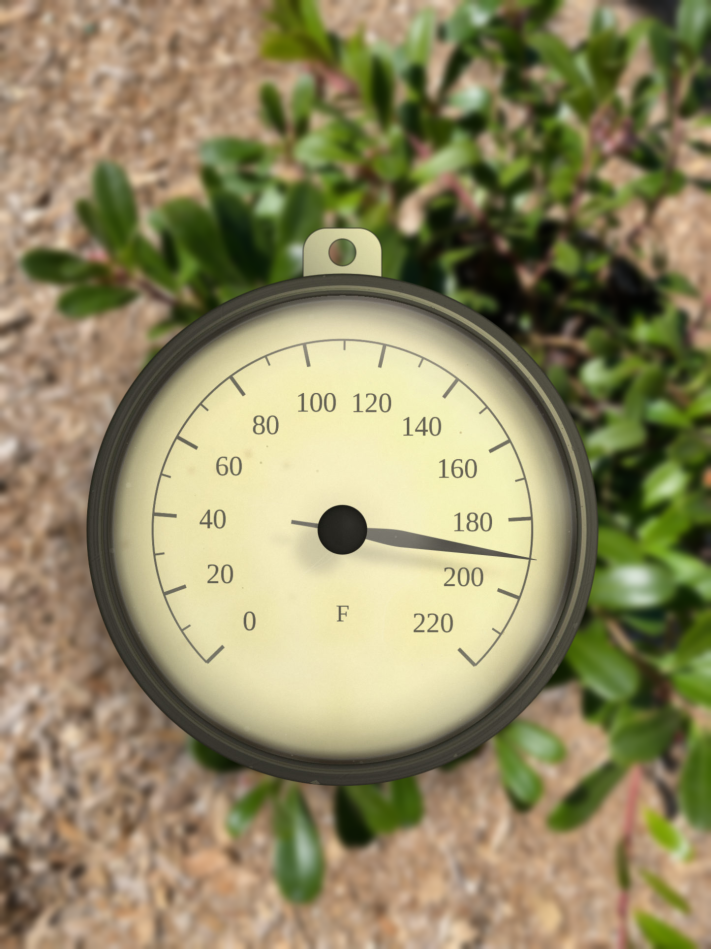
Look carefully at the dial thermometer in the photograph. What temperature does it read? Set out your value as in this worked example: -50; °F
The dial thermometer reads 190; °F
